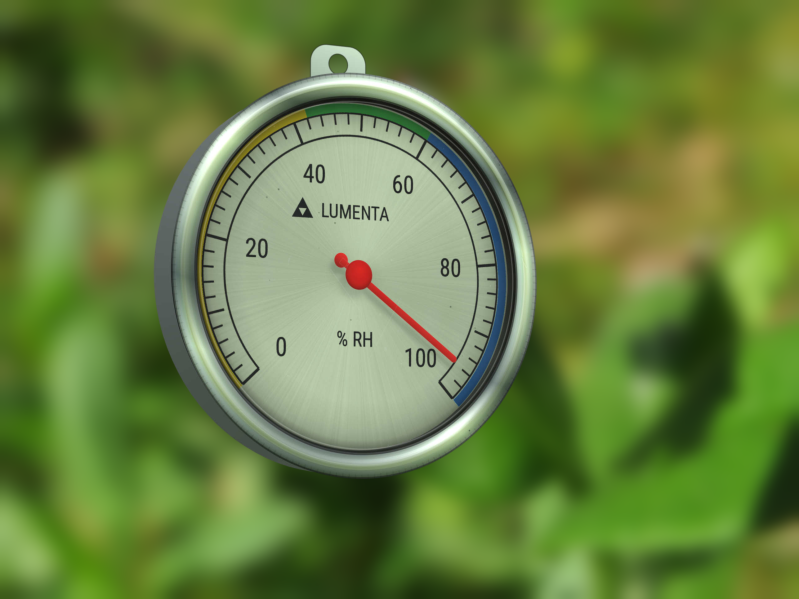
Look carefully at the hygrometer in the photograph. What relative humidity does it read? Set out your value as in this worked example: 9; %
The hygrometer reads 96; %
